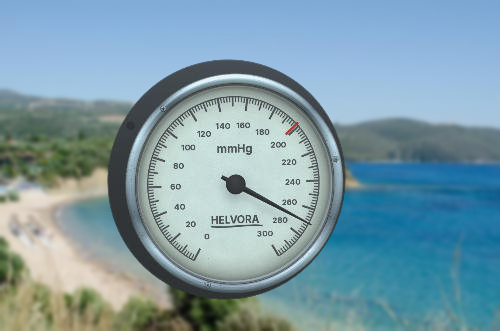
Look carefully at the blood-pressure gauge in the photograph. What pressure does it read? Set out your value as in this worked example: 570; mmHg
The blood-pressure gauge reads 270; mmHg
